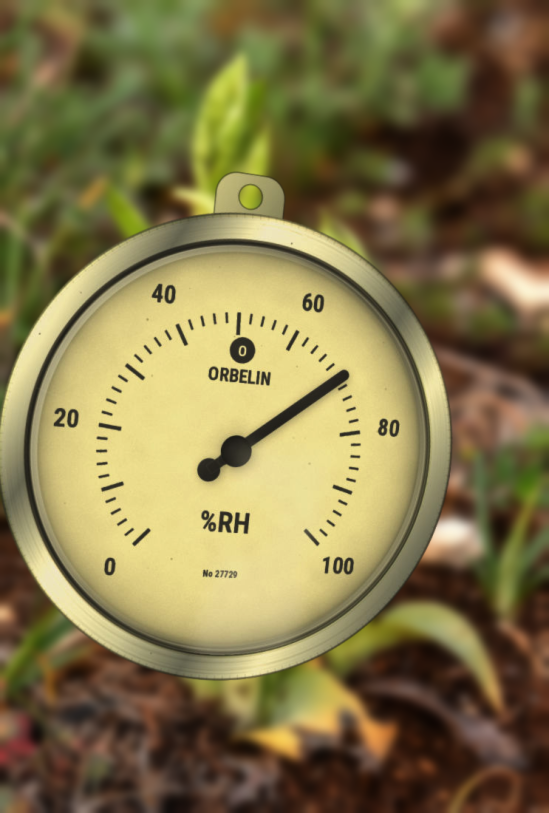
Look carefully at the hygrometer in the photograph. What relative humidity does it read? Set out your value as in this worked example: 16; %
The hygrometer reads 70; %
